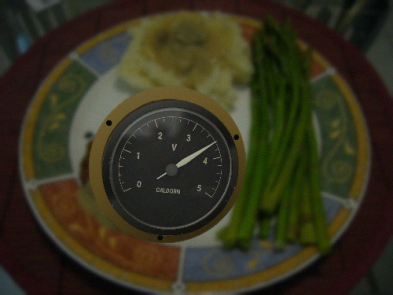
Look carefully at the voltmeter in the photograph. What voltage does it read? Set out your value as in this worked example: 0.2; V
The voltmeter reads 3.6; V
